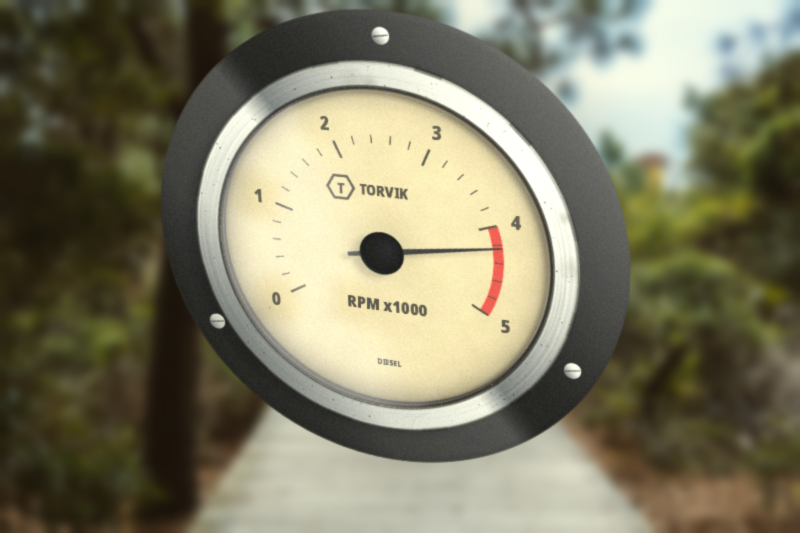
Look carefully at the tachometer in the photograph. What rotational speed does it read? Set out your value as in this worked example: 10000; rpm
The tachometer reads 4200; rpm
